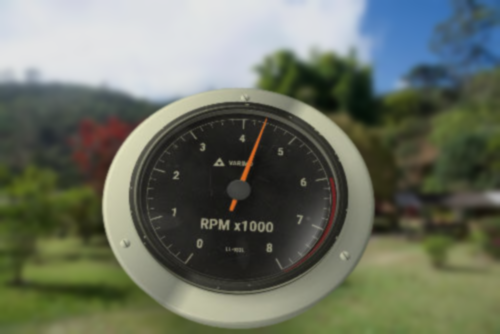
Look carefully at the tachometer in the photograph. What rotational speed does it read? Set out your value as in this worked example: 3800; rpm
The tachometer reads 4400; rpm
